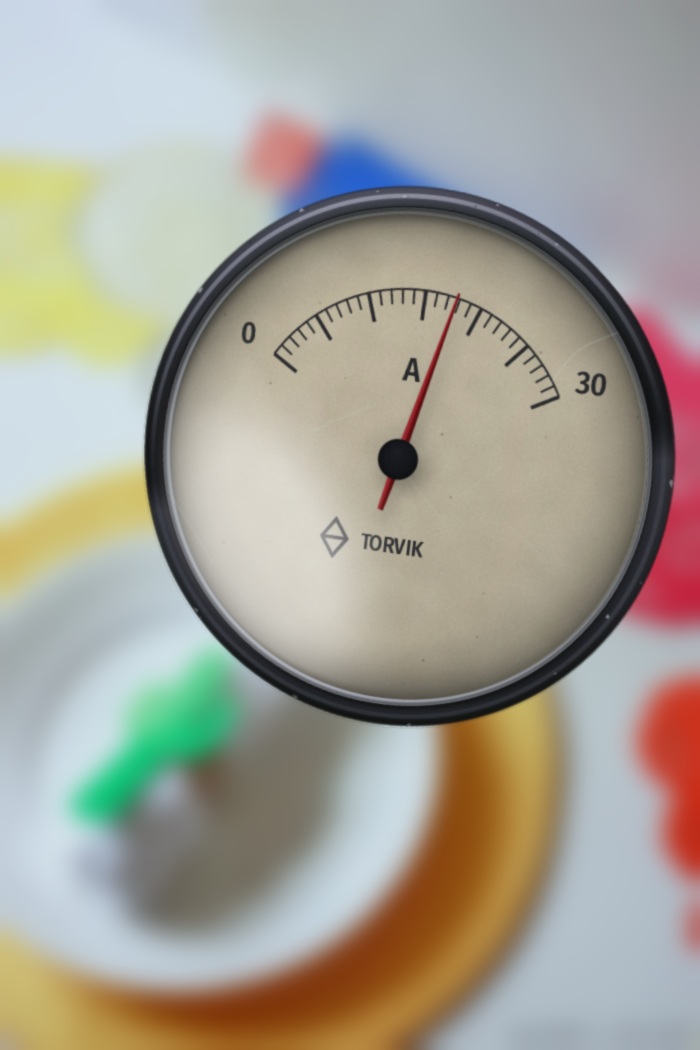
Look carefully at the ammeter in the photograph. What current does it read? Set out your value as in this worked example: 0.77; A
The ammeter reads 18; A
